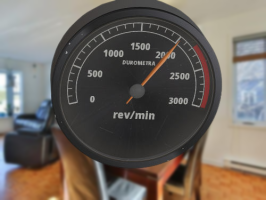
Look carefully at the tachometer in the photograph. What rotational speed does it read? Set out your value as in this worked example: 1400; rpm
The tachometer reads 2000; rpm
